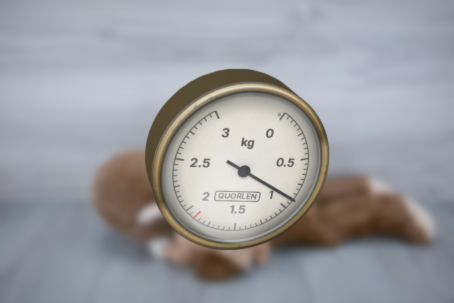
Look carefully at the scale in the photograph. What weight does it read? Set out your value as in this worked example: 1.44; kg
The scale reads 0.9; kg
